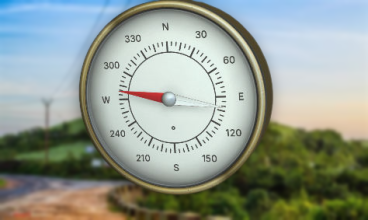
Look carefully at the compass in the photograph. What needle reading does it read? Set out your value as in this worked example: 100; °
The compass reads 280; °
